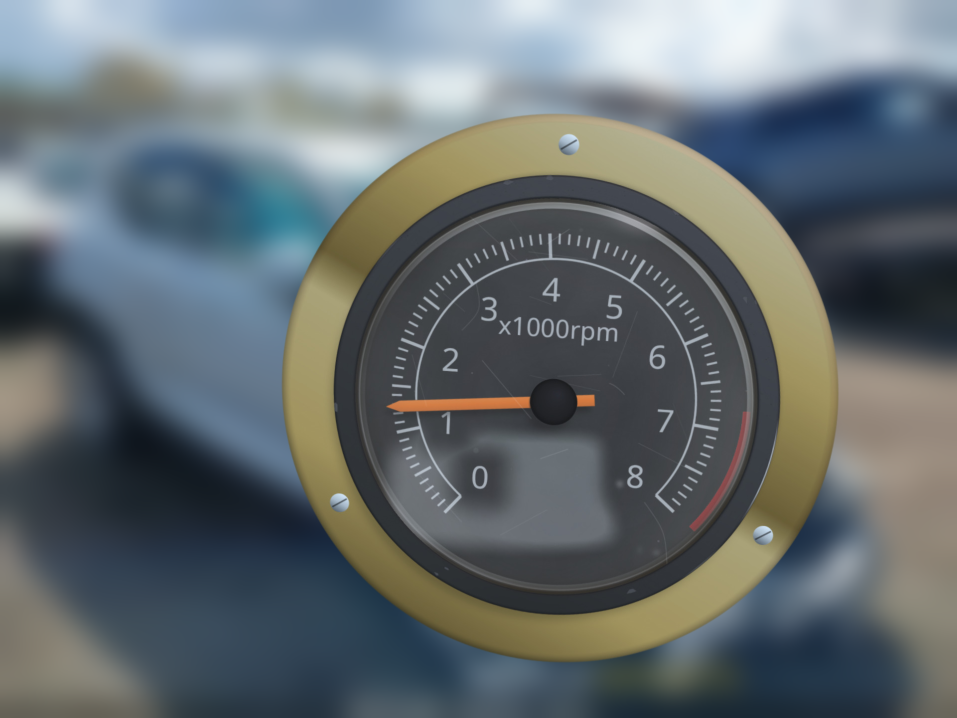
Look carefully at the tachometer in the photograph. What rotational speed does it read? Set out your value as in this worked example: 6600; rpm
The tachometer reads 1300; rpm
